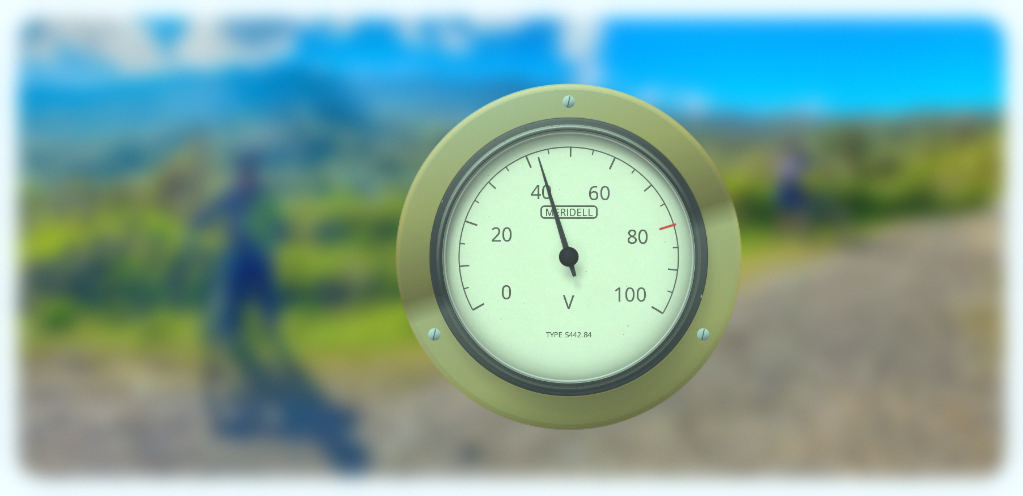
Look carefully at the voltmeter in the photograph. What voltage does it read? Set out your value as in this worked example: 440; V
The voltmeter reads 42.5; V
